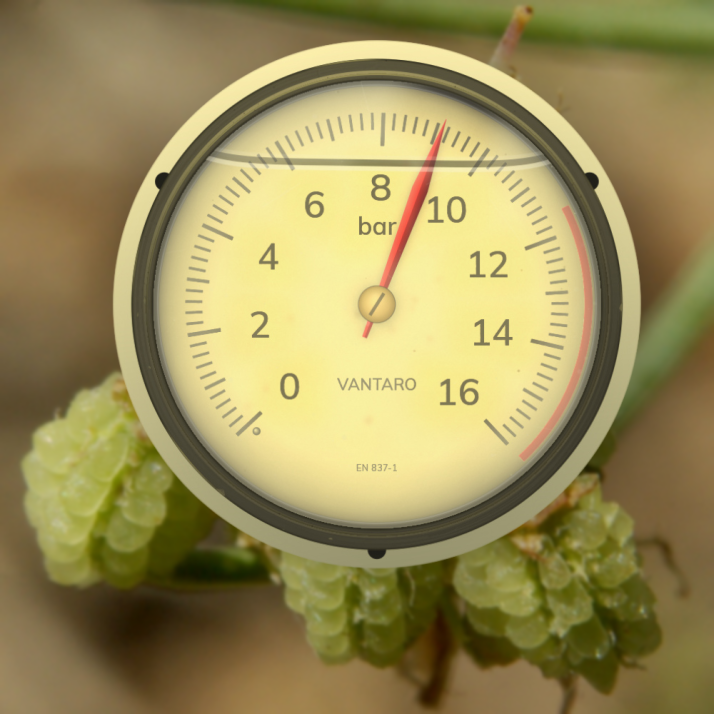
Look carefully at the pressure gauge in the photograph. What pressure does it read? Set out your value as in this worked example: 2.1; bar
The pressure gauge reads 9.1; bar
